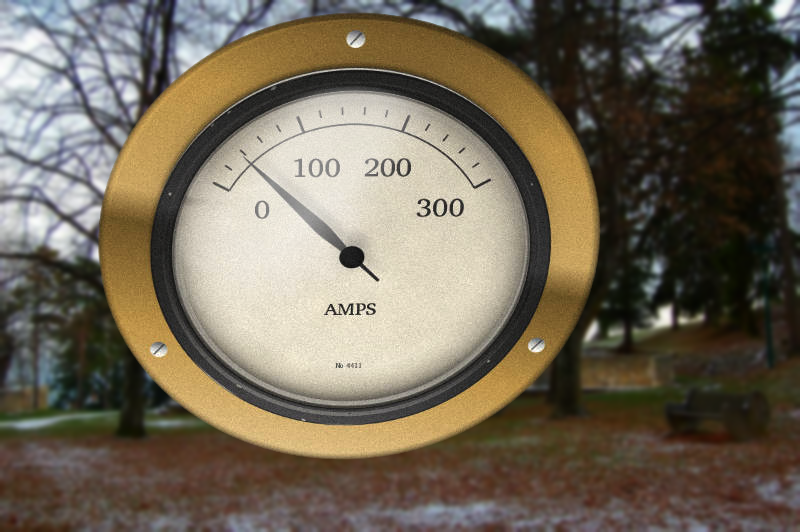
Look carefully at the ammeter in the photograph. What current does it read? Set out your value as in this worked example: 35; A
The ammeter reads 40; A
